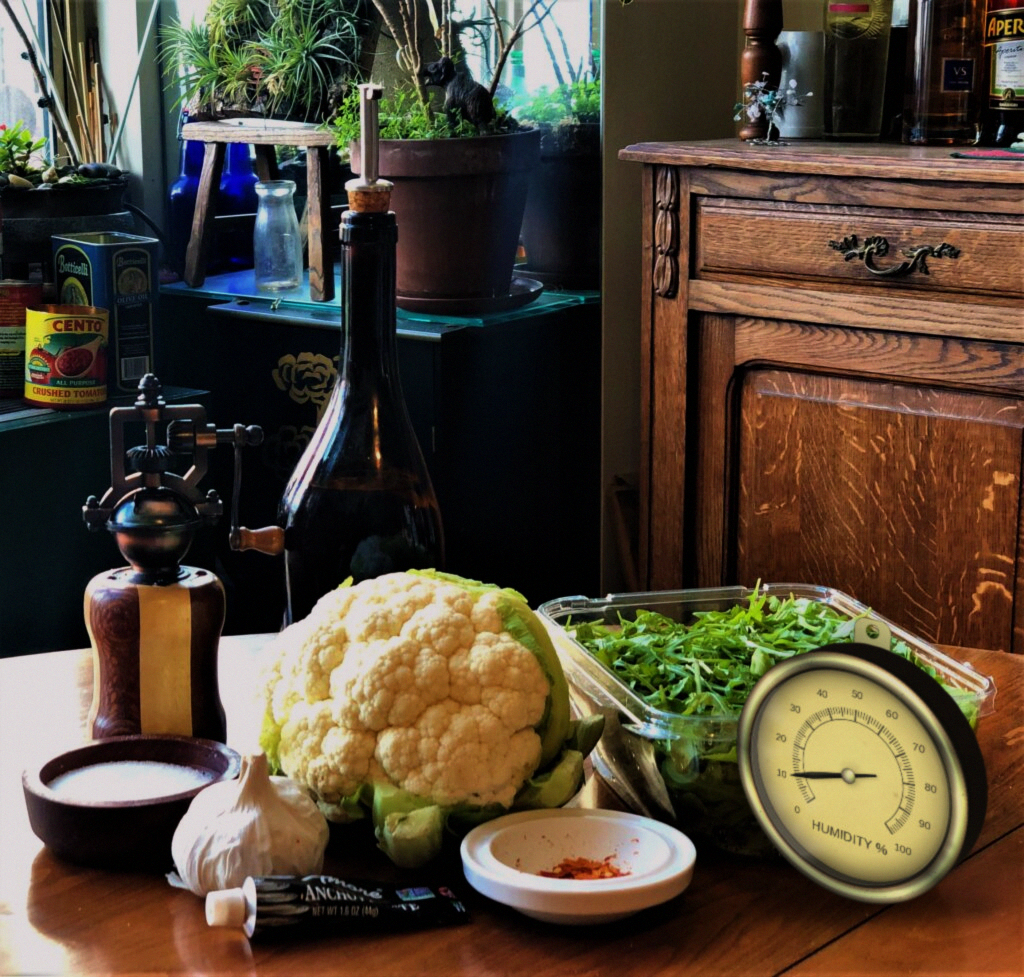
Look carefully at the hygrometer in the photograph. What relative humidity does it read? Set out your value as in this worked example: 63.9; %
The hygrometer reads 10; %
